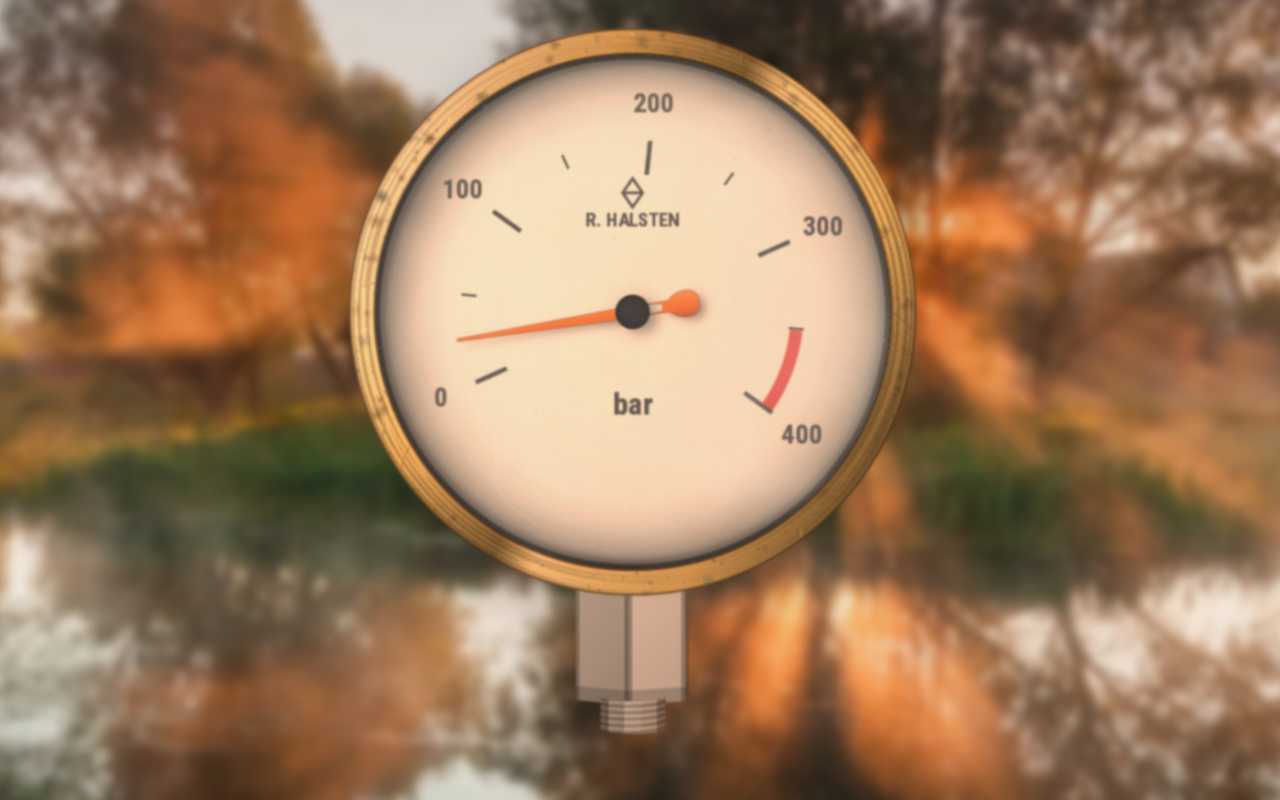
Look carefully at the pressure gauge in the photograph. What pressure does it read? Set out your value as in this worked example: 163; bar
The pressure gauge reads 25; bar
